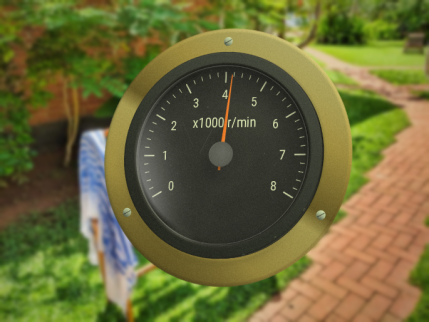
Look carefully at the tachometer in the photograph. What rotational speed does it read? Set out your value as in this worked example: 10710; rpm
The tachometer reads 4200; rpm
